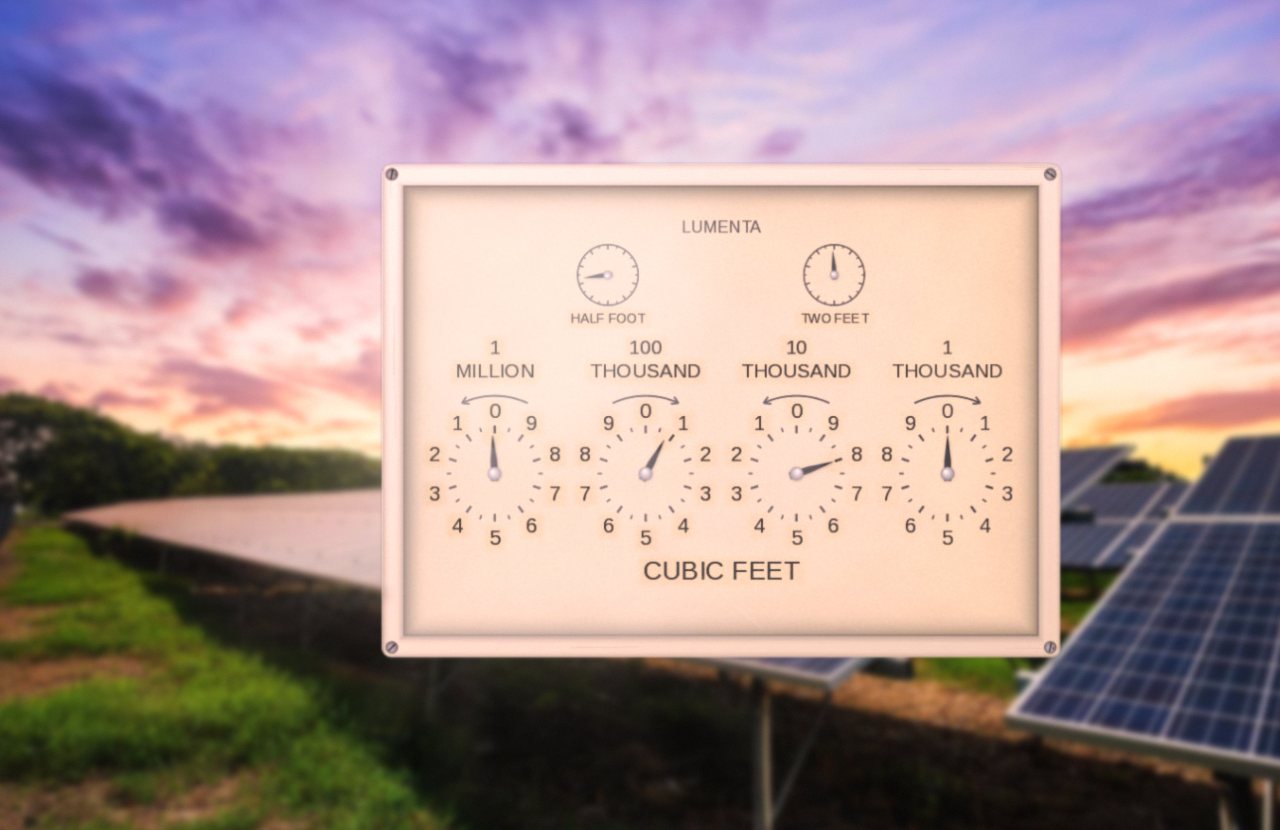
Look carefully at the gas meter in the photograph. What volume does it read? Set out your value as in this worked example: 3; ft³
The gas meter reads 8000; ft³
